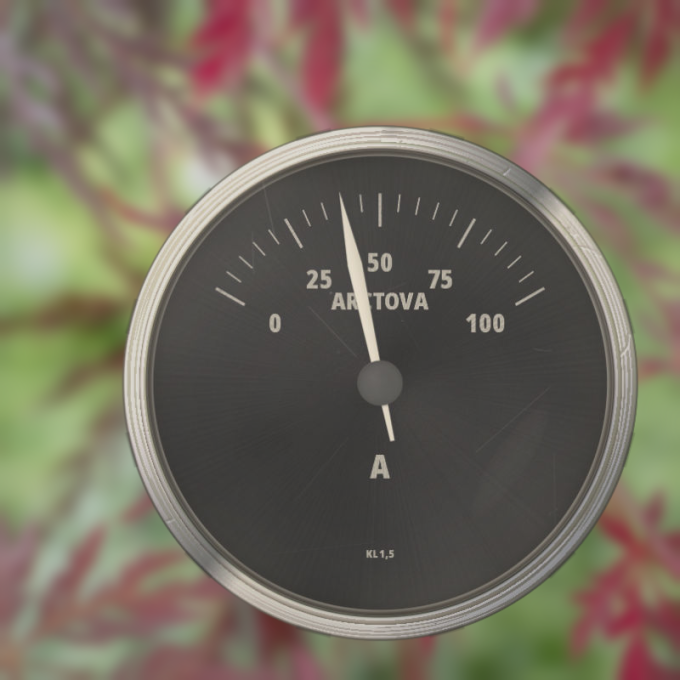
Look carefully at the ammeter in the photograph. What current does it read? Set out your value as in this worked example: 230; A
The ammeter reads 40; A
